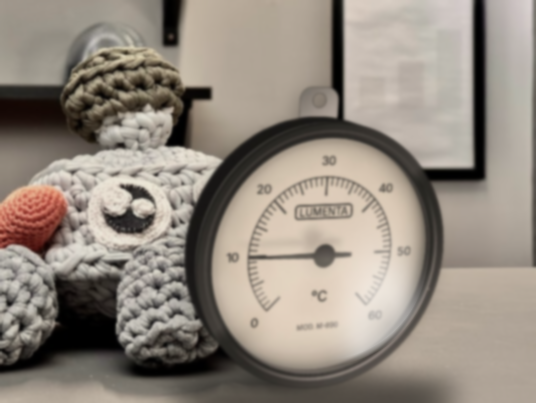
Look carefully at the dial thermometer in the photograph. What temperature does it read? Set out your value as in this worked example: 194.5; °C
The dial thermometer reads 10; °C
